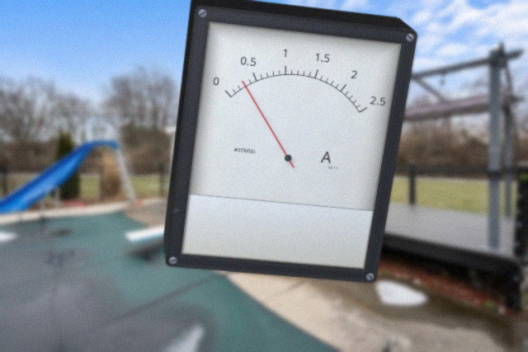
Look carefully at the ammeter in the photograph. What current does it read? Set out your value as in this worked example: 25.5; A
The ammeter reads 0.3; A
